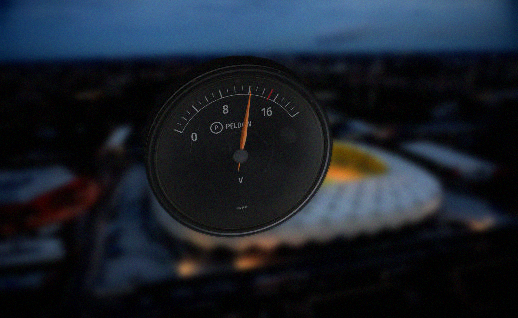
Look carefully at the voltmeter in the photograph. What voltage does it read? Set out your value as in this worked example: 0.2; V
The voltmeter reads 12; V
